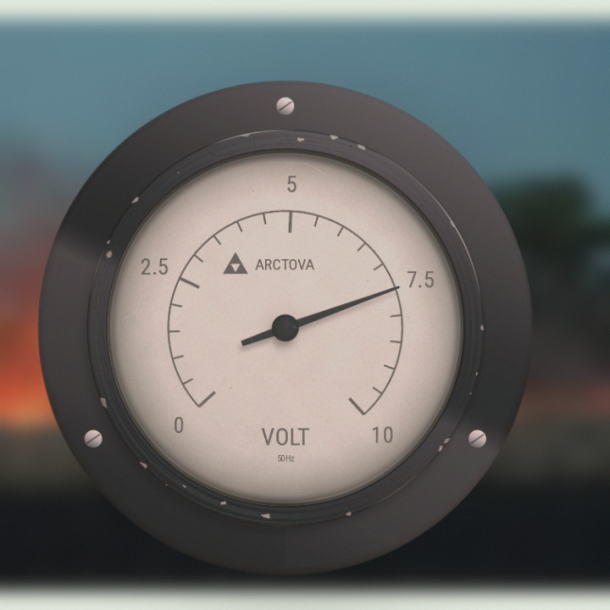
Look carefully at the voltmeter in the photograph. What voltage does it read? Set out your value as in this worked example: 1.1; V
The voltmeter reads 7.5; V
